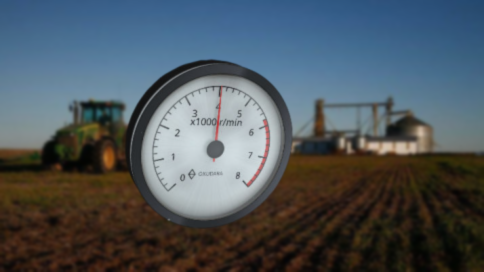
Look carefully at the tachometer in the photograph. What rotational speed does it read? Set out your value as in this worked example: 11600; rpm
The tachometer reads 4000; rpm
